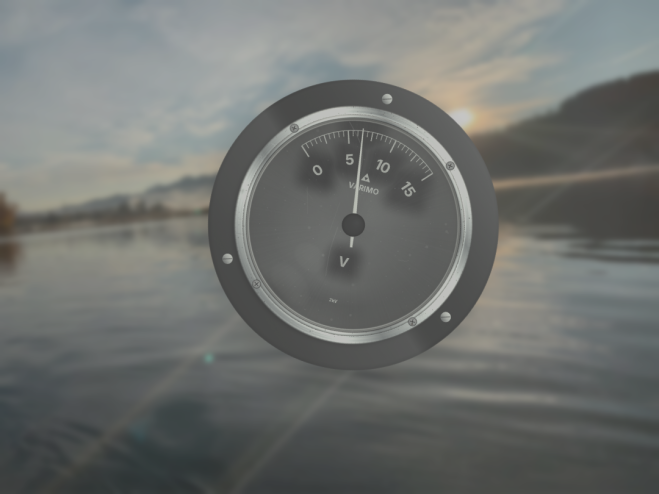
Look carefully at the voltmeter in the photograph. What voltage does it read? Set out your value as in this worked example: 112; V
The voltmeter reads 6.5; V
